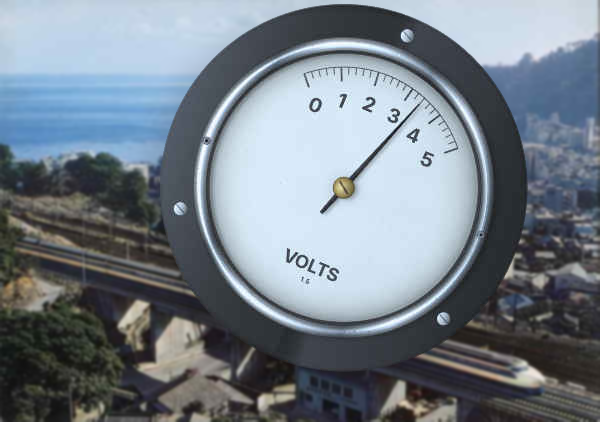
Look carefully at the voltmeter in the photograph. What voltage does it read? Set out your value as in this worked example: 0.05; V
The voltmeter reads 3.4; V
